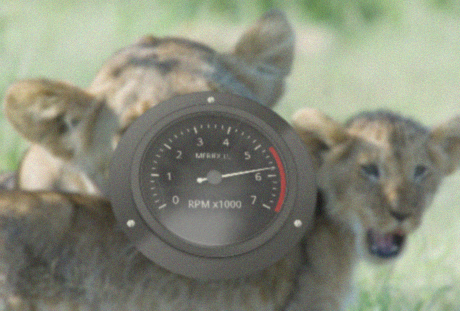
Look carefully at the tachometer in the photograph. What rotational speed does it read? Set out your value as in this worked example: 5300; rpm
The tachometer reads 5800; rpm
